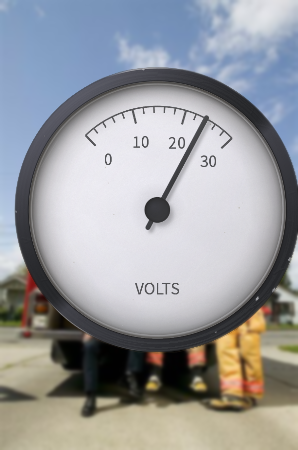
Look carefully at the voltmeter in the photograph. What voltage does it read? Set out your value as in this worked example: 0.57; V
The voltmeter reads 24; V
